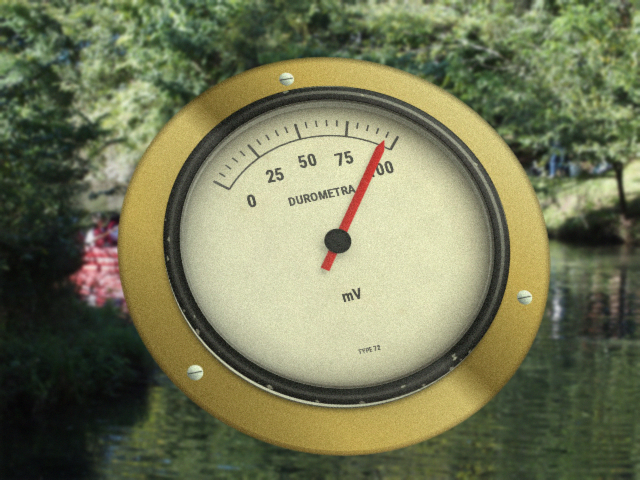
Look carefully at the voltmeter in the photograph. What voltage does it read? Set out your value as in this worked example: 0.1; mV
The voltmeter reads 95; mV
